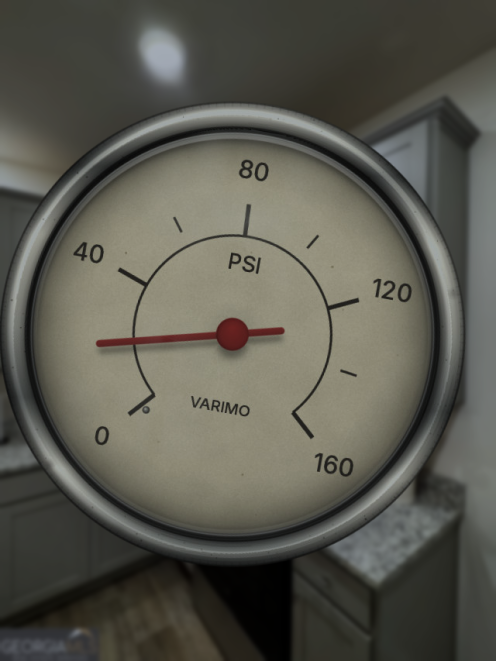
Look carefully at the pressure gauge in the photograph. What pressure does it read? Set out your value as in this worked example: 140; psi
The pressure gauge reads 20; psi
